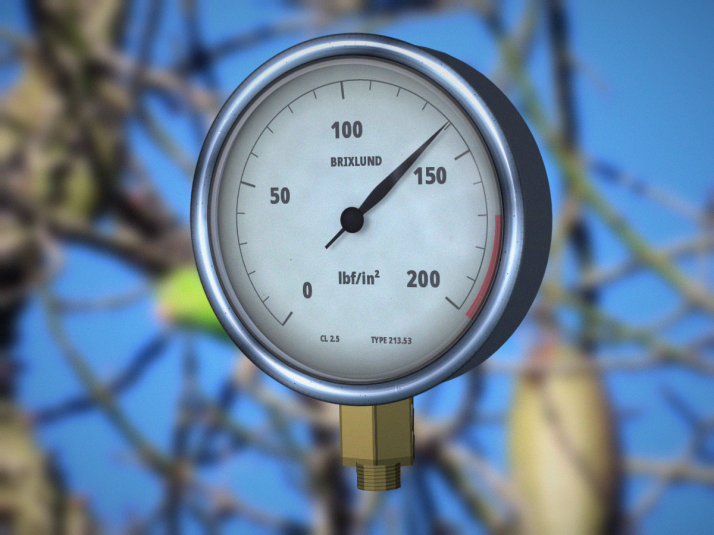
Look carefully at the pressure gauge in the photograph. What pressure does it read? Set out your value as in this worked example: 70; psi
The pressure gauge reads 140; psi
